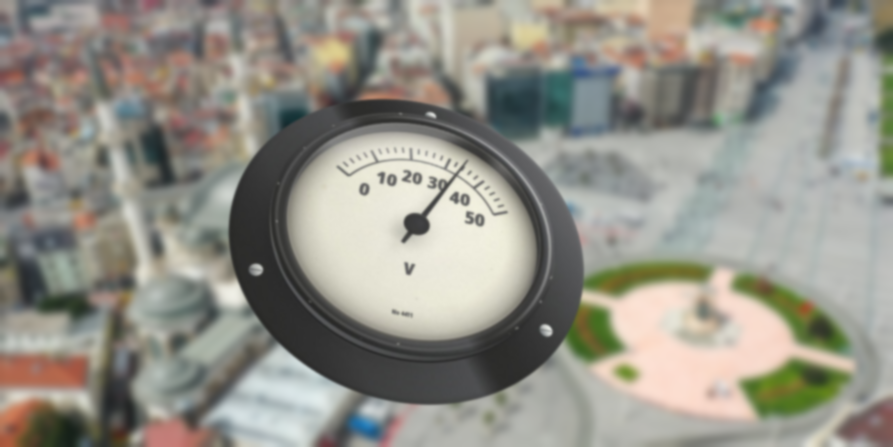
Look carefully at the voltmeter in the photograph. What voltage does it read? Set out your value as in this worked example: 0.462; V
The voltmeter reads 34; V
